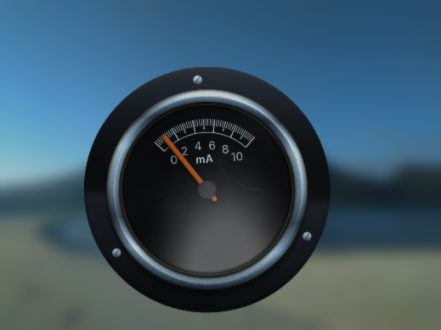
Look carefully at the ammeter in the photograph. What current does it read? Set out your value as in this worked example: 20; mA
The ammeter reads 1; mA
